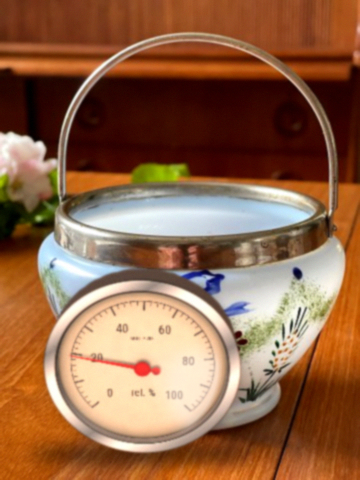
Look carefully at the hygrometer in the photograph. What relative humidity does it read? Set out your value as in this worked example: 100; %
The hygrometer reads 20; %
